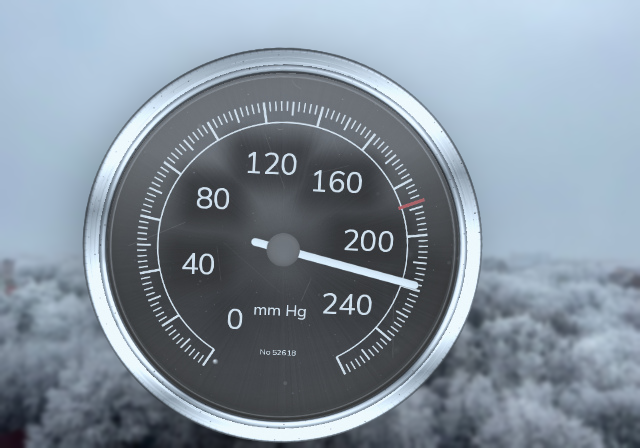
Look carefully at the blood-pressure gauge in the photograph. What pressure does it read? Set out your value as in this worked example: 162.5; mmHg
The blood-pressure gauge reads 218; mmHg
